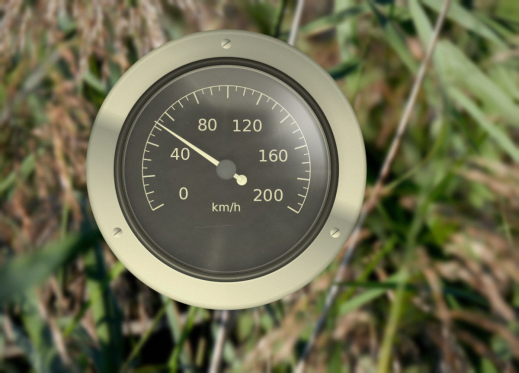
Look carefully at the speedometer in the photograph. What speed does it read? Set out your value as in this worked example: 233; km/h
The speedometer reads 52.5; km/h
